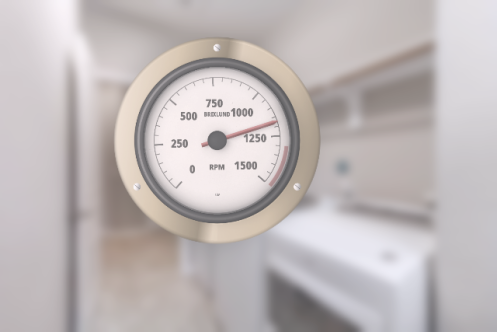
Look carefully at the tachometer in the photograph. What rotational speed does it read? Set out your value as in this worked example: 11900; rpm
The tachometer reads 1175; rpm
